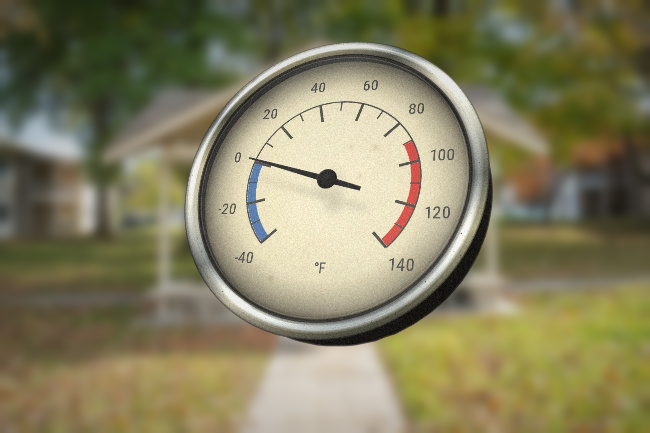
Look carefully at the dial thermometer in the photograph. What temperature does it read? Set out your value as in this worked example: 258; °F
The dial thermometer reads 0; °F
